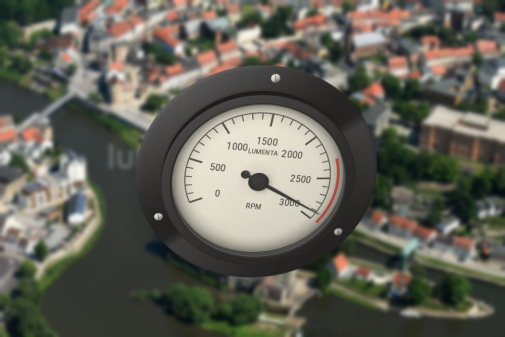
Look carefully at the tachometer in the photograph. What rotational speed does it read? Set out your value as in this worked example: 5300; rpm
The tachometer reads 2900; rpm
